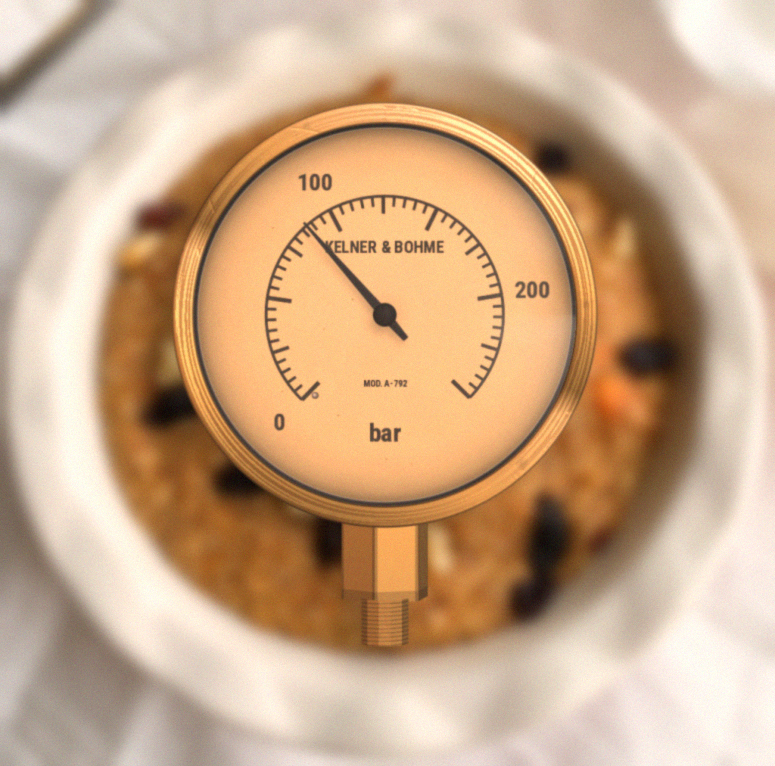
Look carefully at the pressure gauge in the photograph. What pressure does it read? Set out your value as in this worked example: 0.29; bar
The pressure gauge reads 87.5; bar
